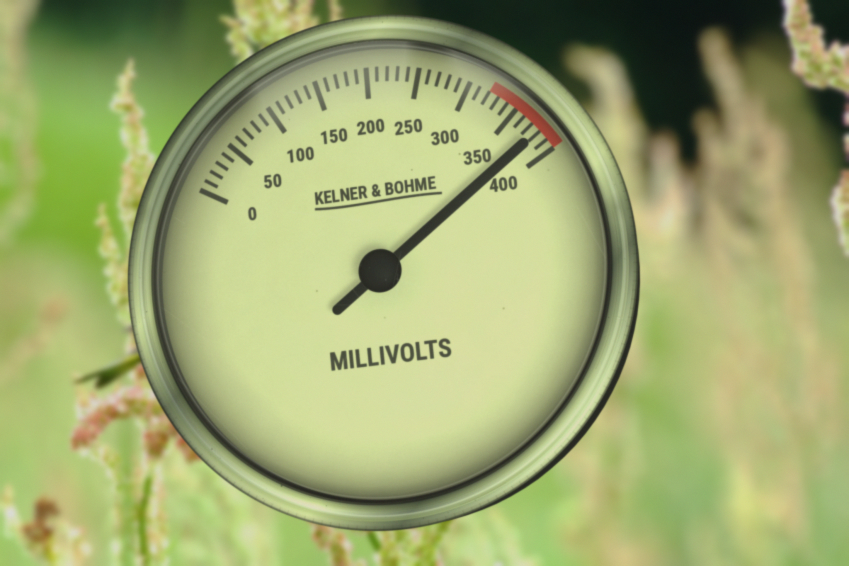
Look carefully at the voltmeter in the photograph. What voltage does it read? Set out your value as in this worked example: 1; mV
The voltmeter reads 380; mV
